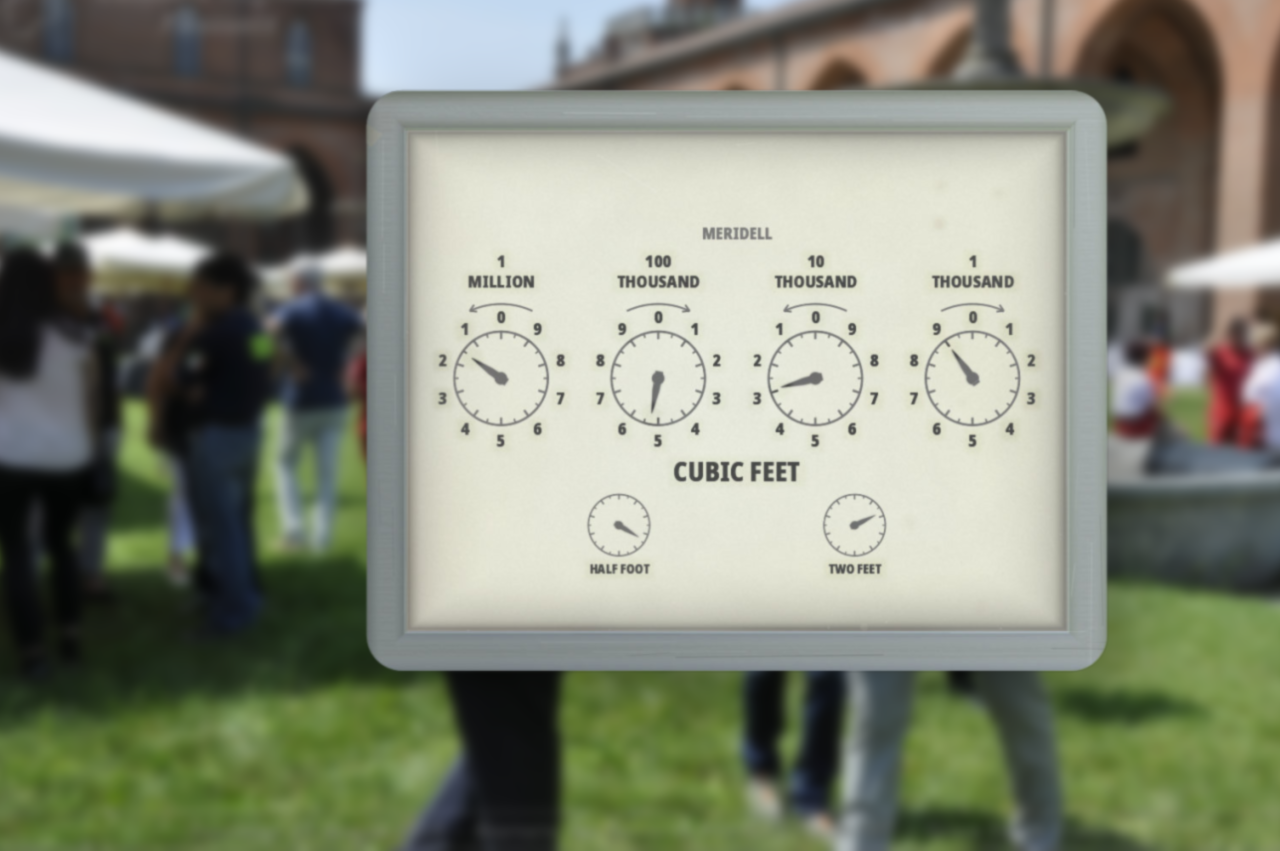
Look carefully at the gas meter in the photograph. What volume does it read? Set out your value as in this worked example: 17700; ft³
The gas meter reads 152900; ft³
